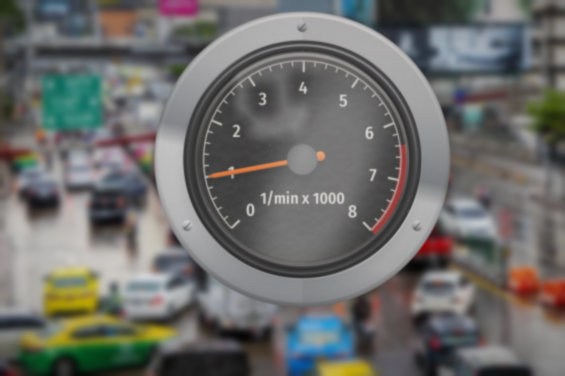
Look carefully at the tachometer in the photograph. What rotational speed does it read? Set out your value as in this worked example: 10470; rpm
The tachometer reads 1000; rpm
